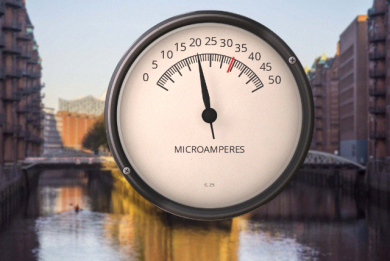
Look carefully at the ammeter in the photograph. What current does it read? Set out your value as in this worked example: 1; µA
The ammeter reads 20; µA
